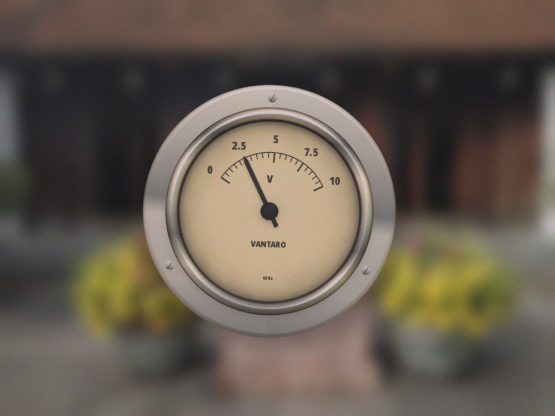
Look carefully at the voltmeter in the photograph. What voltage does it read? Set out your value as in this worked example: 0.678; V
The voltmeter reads 2.5; V
